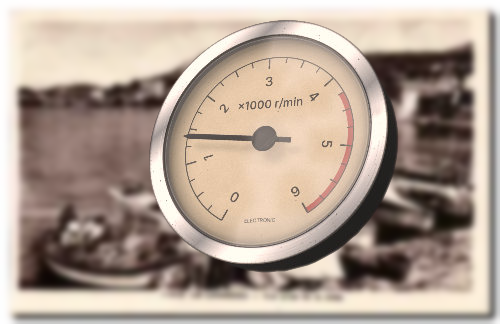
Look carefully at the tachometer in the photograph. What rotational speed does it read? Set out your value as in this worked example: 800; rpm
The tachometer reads 1375; rpm
